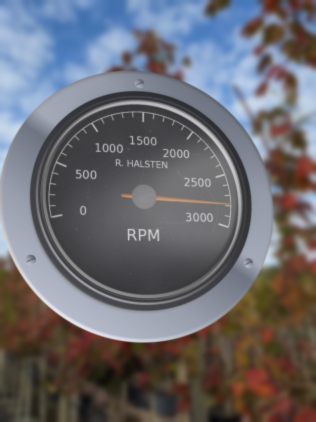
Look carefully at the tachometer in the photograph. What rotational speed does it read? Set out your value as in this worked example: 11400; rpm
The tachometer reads 2800; rpm
